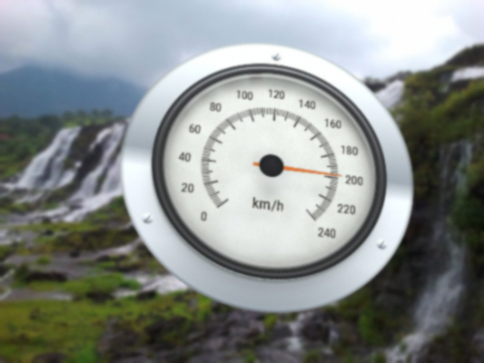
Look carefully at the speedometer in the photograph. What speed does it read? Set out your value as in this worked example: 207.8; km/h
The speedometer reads 200; km/h
